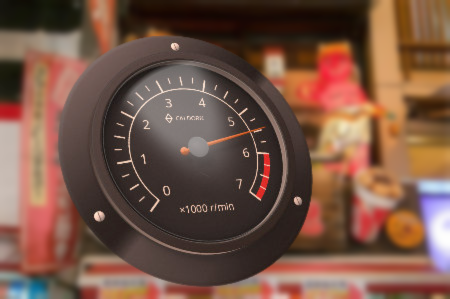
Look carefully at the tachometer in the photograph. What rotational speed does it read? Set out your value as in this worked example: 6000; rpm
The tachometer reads 5500; rpm
